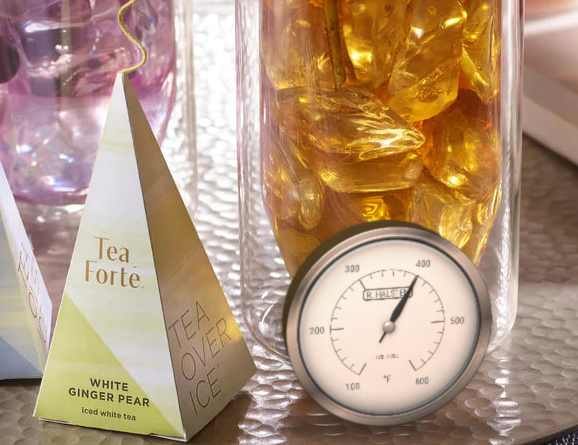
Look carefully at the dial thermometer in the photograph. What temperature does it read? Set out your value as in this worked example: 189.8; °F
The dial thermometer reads 400; °F
